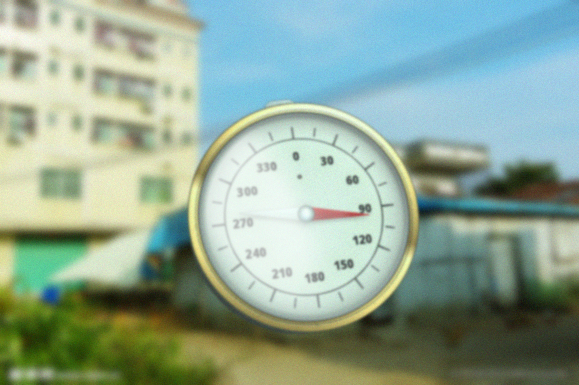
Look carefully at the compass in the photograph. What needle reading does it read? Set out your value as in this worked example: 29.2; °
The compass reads 97.5; °
